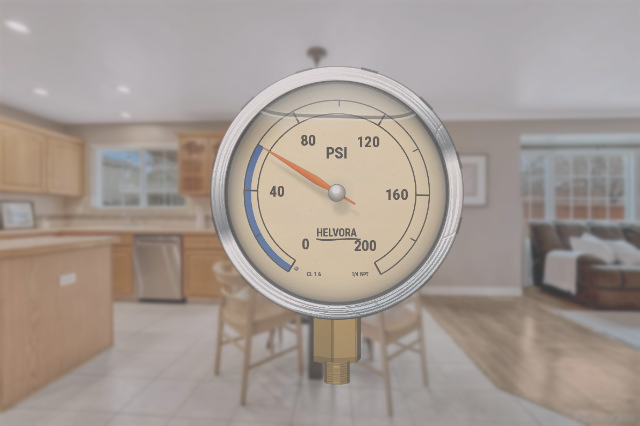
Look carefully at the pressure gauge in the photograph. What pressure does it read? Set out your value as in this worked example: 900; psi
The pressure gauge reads 60; psi
